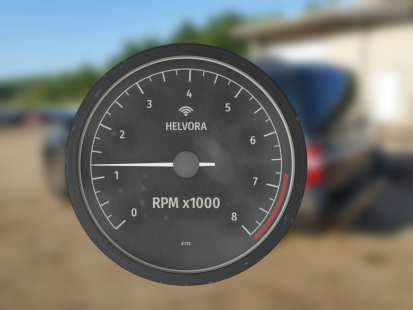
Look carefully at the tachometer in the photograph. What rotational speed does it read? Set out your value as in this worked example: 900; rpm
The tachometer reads 1250; rpm
